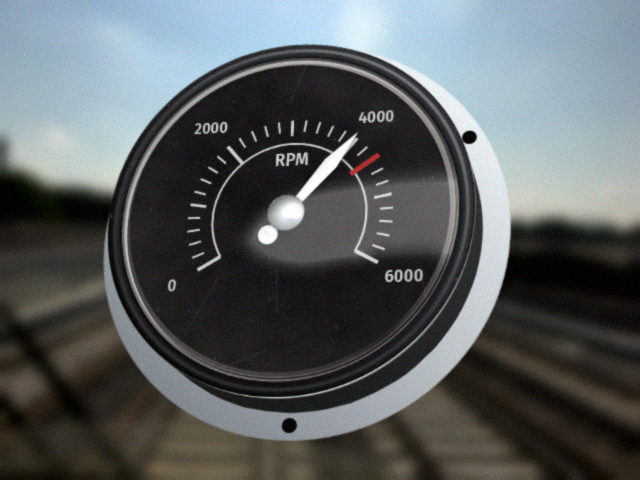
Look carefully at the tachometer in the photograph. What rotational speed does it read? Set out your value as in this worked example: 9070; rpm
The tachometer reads 4000; rpm
